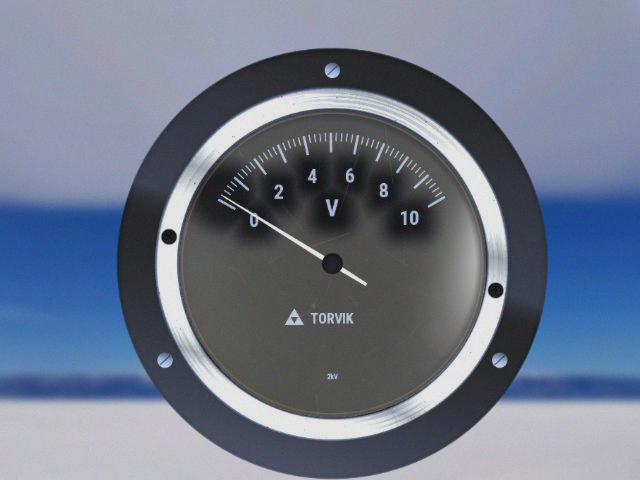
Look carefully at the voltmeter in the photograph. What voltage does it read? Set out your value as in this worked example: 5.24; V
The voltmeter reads 0.2; V
